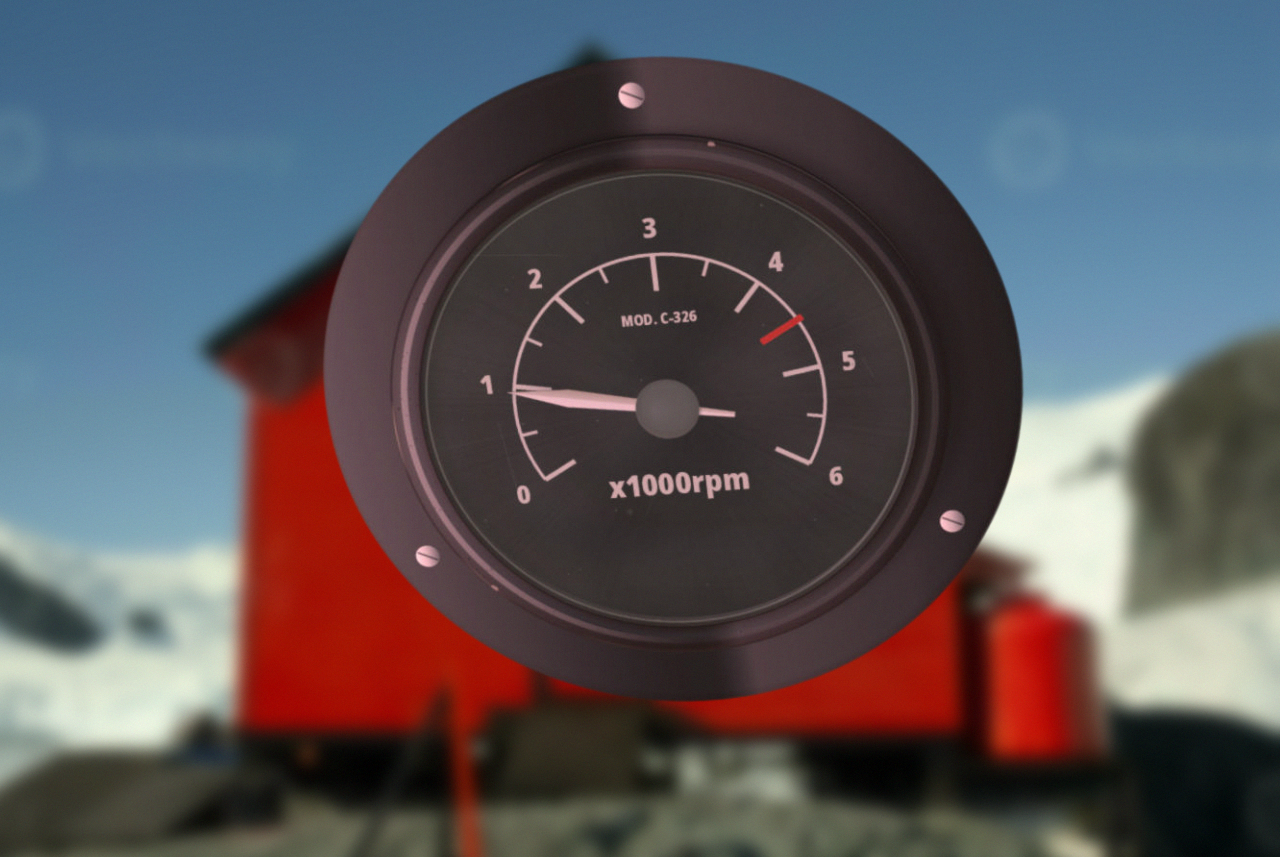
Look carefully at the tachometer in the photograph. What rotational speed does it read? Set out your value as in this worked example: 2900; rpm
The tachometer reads 1000; rpm
